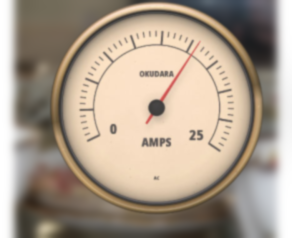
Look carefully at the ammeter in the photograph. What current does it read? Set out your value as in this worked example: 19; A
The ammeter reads 15.5; A
